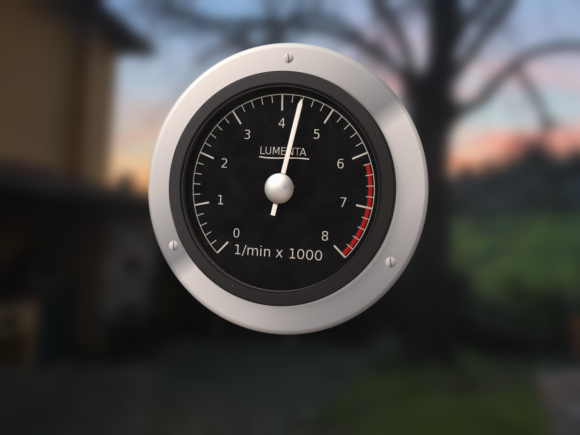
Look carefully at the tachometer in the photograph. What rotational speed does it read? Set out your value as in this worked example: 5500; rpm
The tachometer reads 4400; rpm
